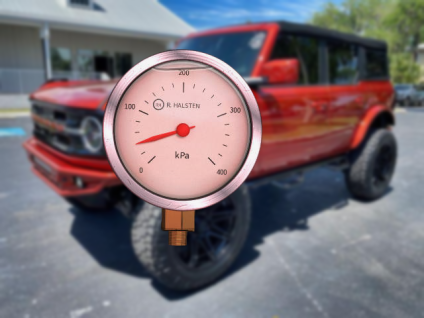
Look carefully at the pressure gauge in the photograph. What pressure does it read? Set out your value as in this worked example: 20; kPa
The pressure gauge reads 40; kPa
